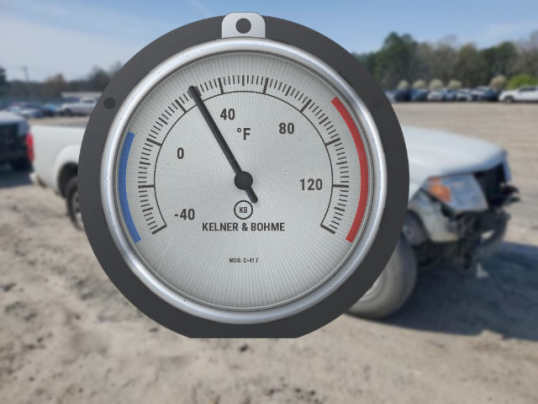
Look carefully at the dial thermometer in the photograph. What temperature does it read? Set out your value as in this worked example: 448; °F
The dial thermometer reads 28; °F
